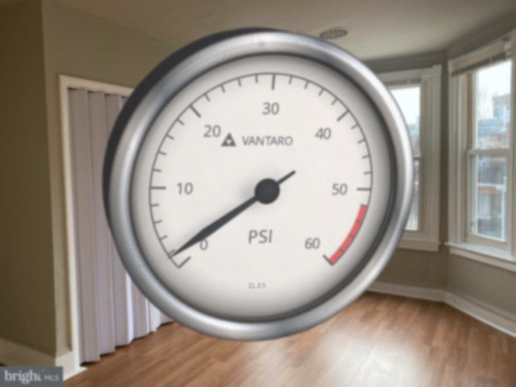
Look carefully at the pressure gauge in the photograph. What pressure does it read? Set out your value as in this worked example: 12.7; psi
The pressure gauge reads 2; psi
